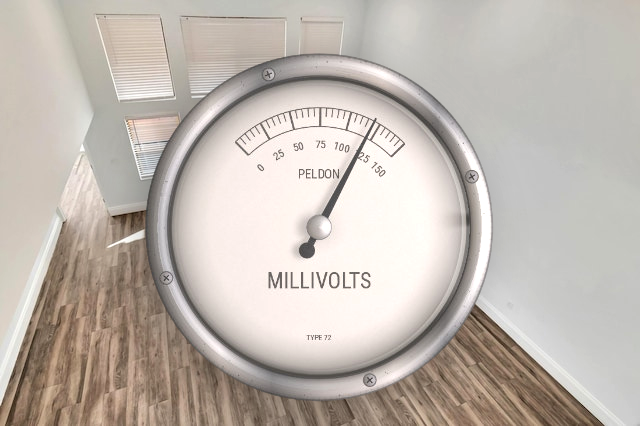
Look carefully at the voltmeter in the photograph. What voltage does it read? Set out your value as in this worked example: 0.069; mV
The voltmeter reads 120; mV
